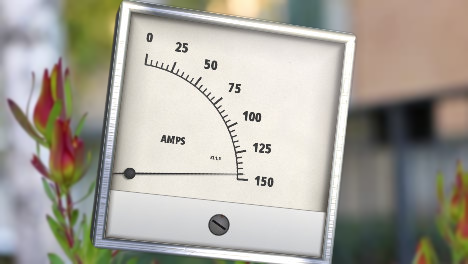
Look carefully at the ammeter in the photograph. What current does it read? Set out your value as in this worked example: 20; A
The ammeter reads 145; A
